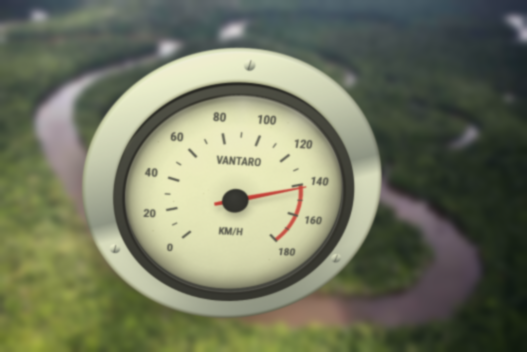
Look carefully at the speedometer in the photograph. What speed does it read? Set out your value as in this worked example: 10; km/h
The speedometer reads 140; km/h
